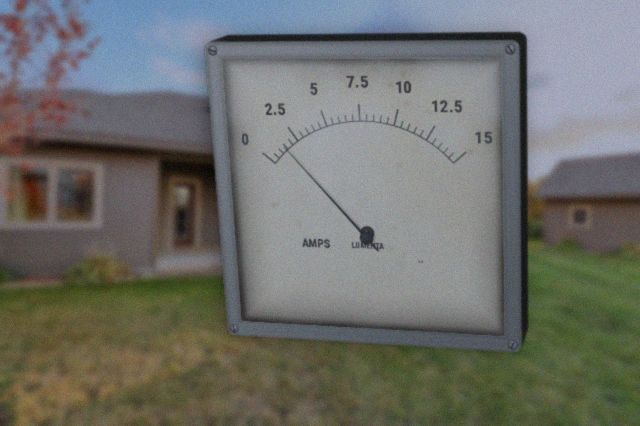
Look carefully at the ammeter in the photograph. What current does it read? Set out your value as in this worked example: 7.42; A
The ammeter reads 1.5; A
